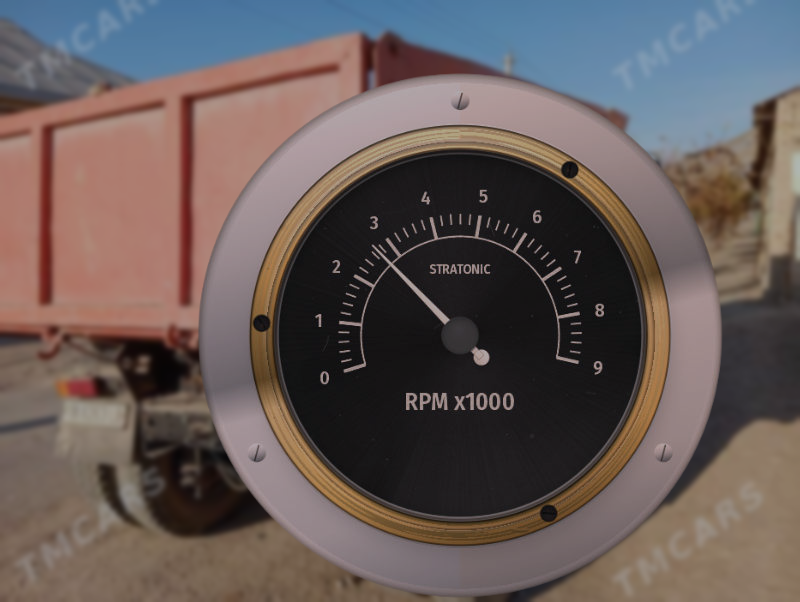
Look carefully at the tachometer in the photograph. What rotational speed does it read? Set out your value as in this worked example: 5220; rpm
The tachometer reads 2700; rpm
